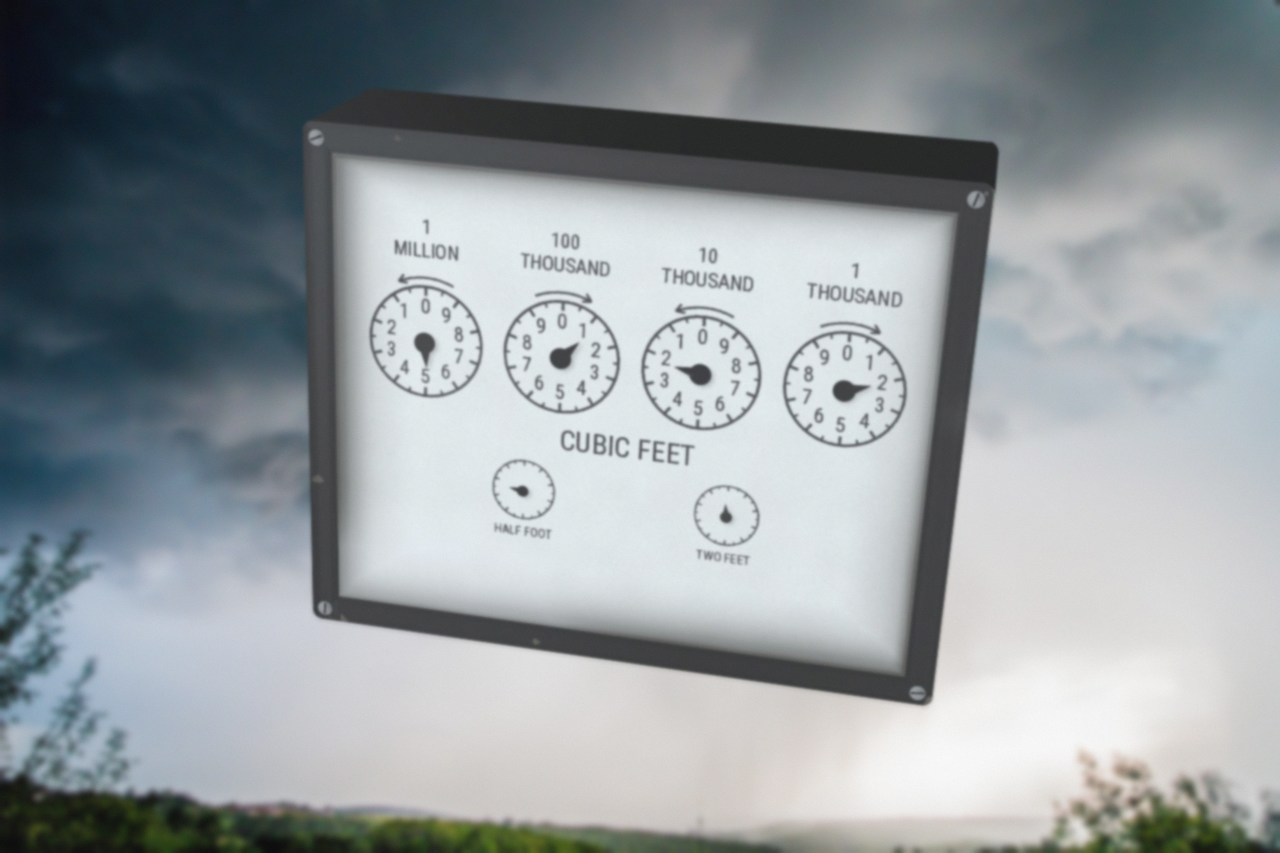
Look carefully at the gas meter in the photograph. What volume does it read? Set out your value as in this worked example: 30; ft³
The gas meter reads 512200; ft³
